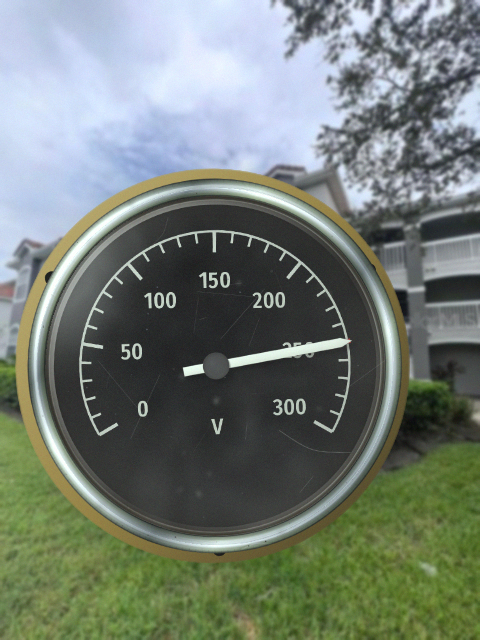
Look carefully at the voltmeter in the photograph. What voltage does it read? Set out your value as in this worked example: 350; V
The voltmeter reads 250; V
